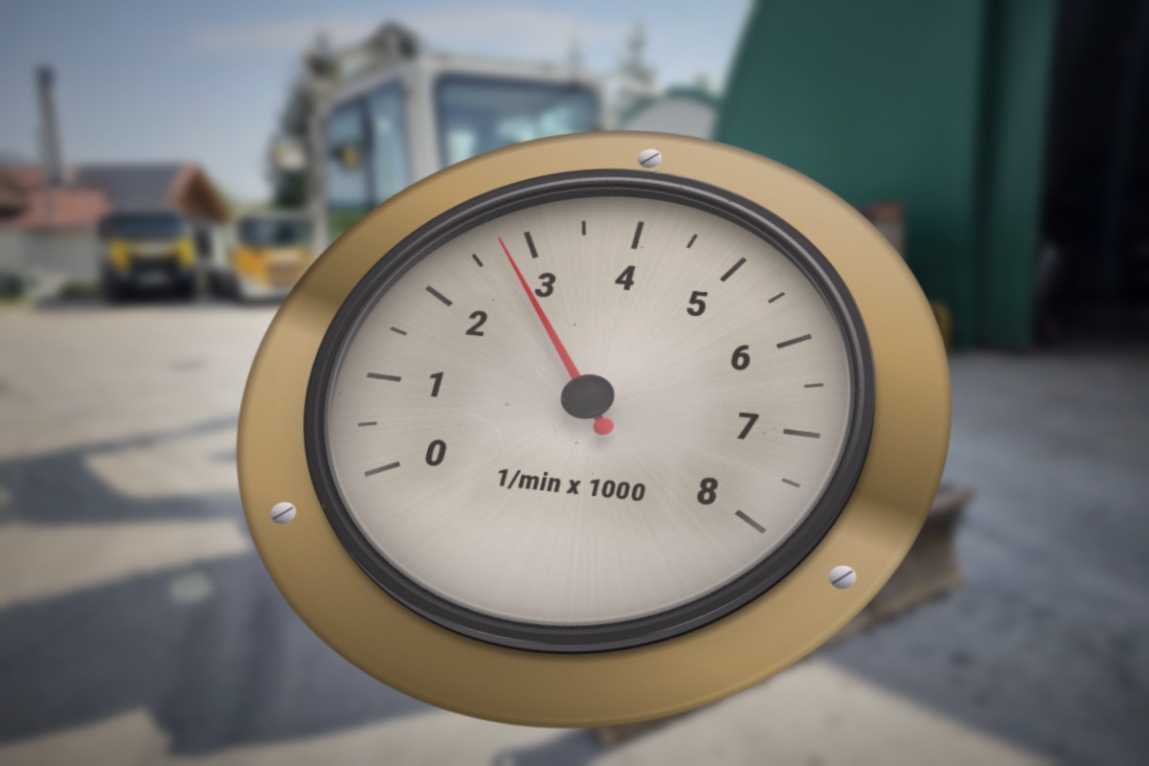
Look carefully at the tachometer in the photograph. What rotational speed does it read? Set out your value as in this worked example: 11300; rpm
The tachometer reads 2750; rpm
